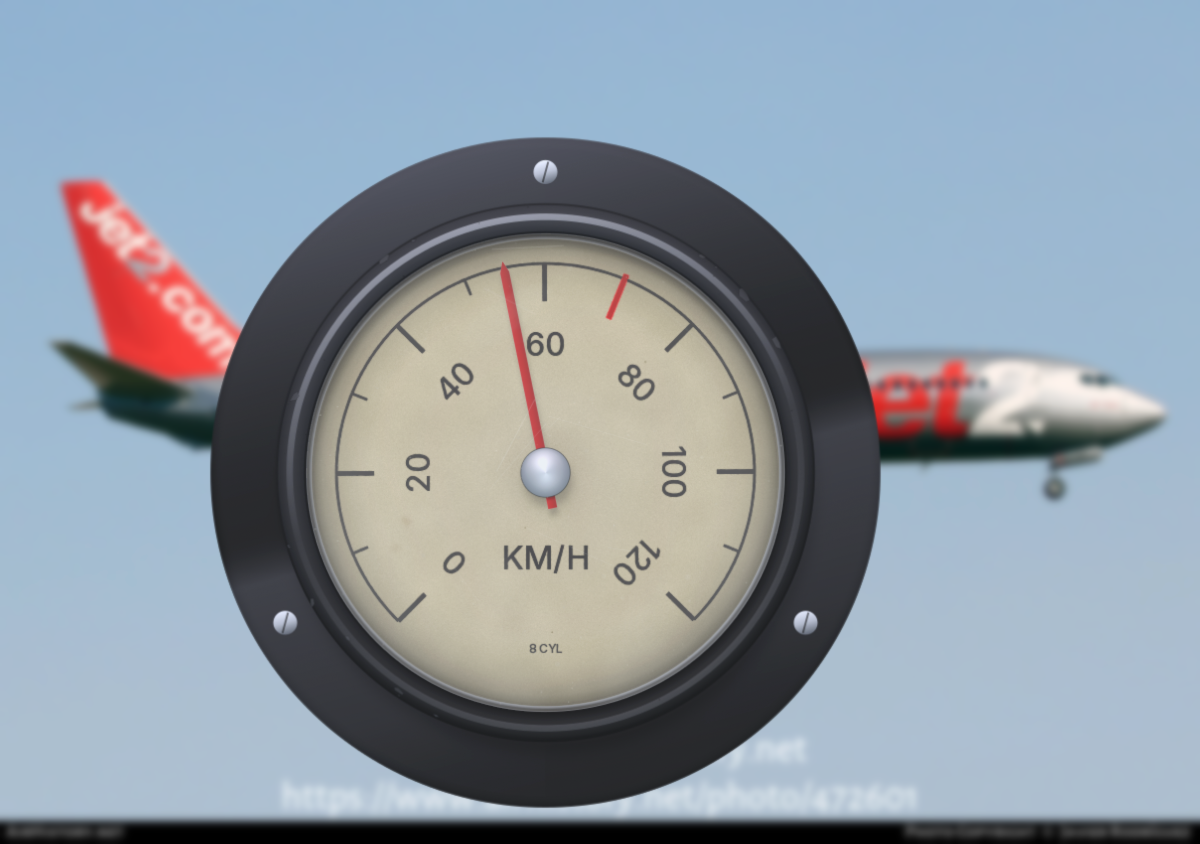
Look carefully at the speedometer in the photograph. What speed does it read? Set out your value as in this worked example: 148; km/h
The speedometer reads 55; km/h
